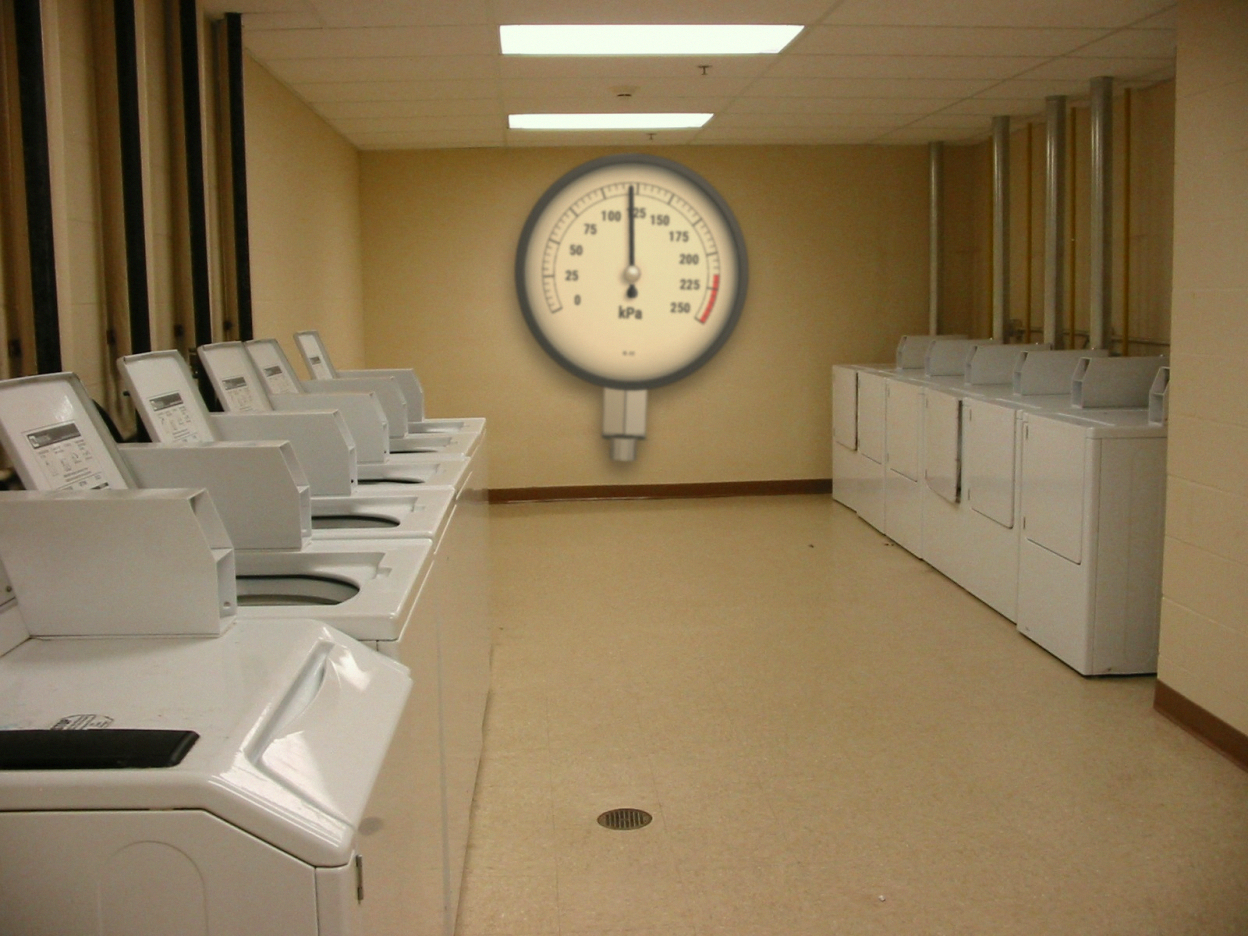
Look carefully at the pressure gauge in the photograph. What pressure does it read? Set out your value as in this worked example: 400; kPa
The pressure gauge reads 120; kPa
